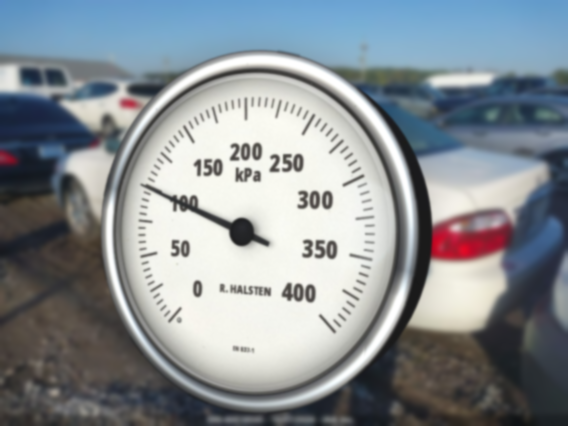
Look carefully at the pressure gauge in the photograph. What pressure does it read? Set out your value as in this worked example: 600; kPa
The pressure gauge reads 100; kPa
